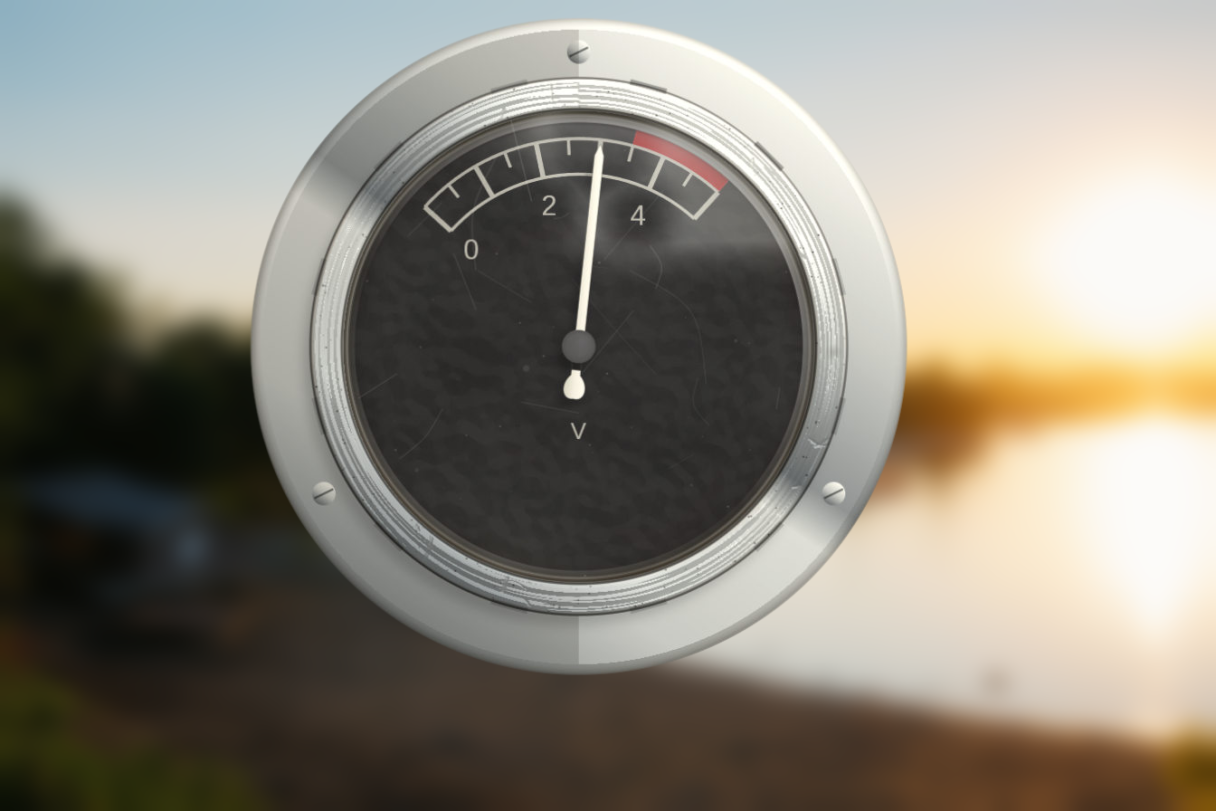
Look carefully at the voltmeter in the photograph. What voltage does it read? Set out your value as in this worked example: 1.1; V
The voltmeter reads 3; V
